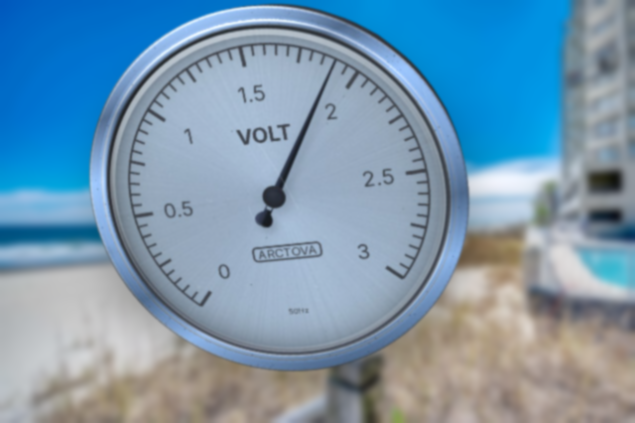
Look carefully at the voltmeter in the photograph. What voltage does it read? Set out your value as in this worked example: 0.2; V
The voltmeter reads 1.9; V
